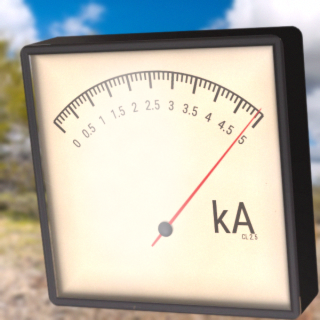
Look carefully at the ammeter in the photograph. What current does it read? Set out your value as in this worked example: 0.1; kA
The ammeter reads 4.9; kA
